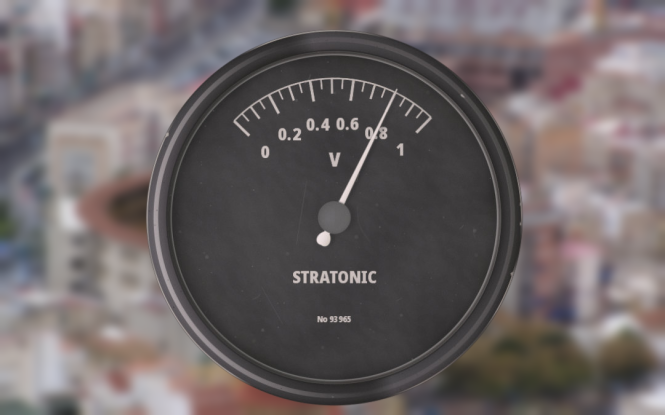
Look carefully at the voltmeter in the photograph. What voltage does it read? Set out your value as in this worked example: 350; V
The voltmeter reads 0.8; V
